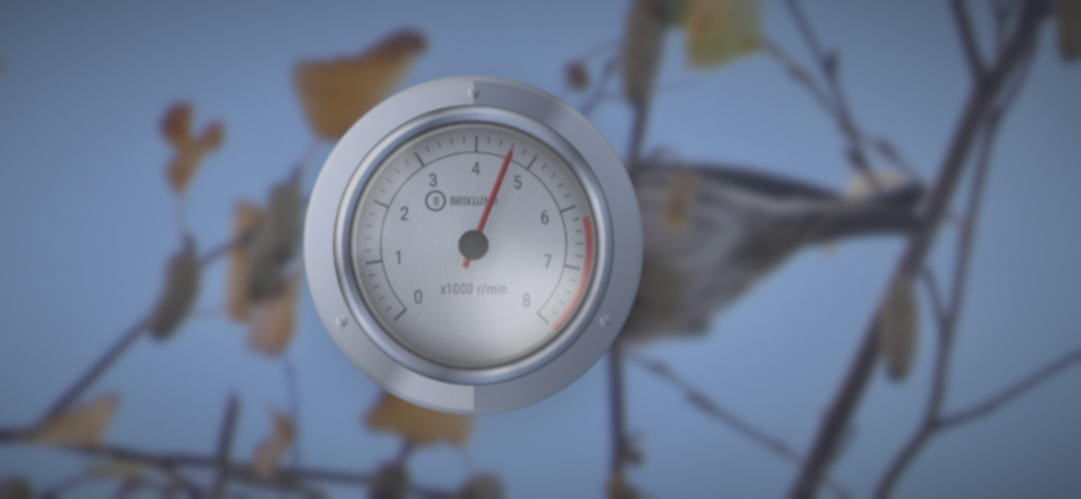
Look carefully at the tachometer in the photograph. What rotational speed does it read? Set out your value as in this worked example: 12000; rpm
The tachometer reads 4600; rpm
